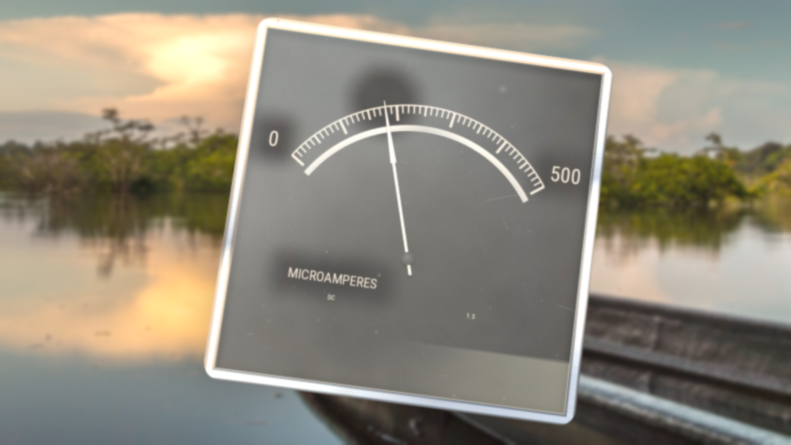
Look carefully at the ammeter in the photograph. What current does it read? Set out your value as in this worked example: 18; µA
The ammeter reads 180; µA
